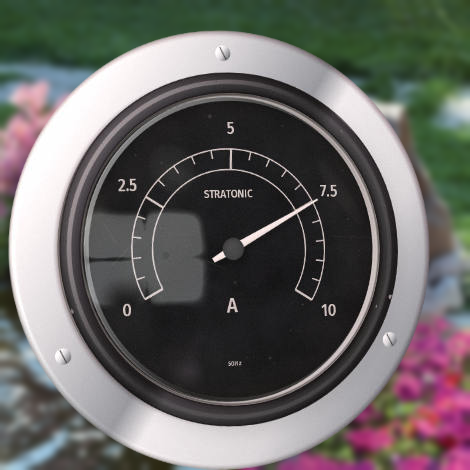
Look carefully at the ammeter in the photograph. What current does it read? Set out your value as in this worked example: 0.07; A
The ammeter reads 7.5; A
